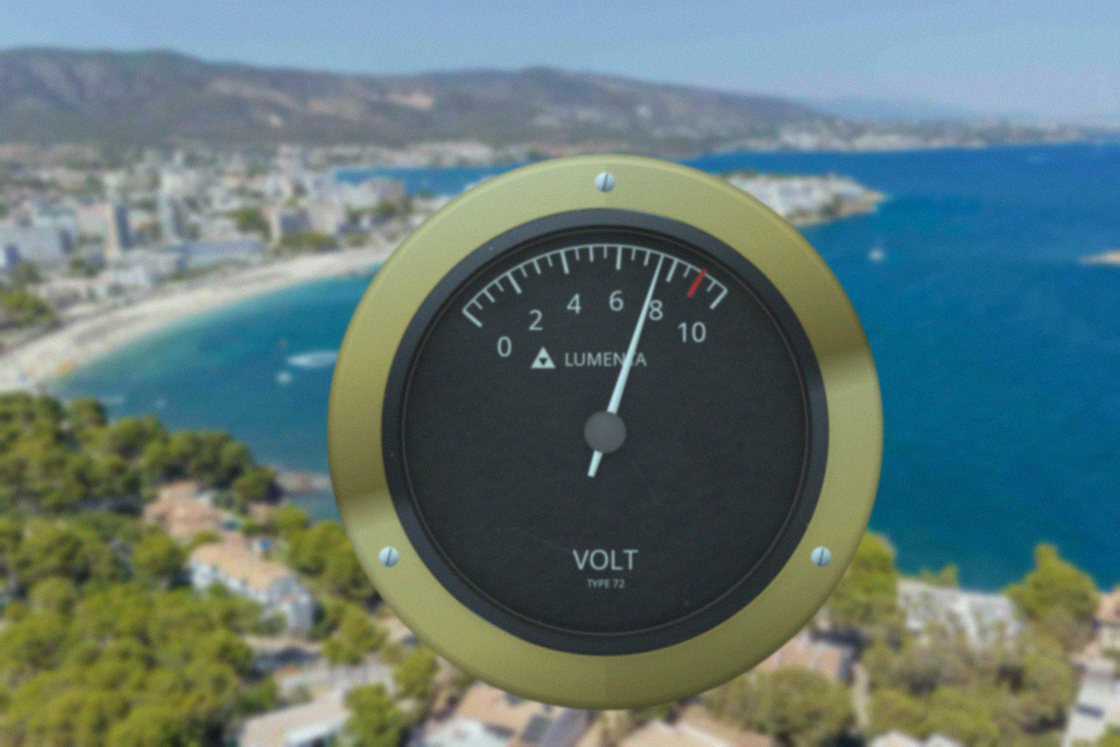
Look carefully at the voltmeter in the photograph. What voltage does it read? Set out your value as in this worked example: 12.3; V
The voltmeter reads 7.5; V
